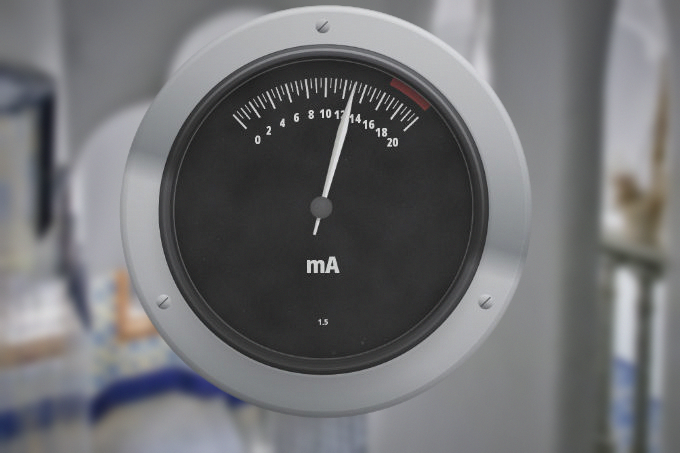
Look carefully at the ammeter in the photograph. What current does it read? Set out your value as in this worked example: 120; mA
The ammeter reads 13; mA
